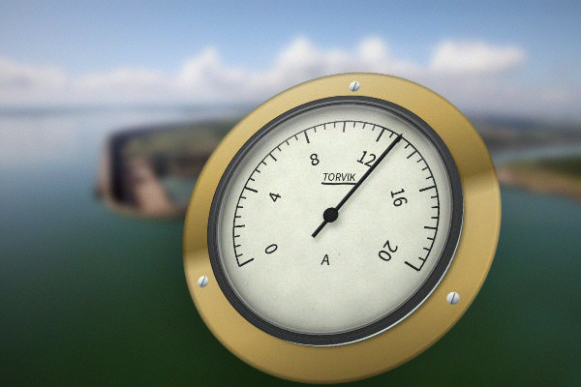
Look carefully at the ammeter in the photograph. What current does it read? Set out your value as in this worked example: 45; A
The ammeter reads 13; A
